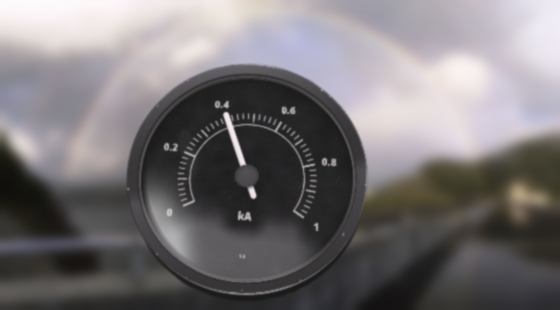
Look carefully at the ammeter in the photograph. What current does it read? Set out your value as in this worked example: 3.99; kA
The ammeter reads 0.4; kA
